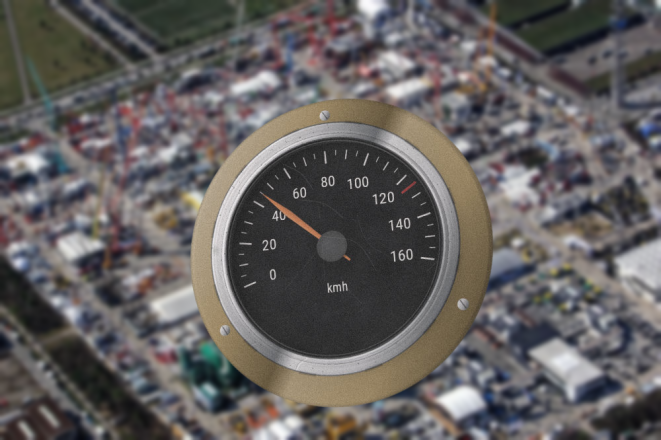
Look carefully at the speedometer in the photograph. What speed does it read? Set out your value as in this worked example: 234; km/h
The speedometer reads 45; km/h
